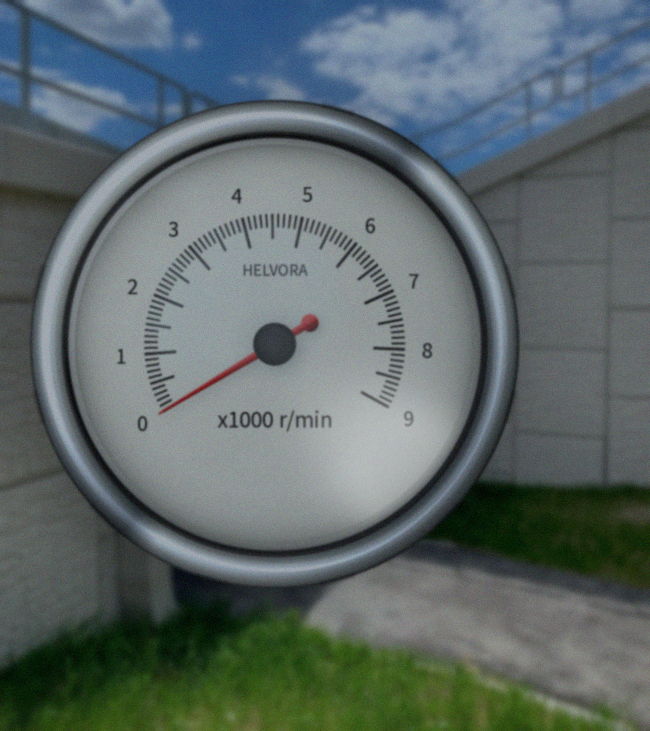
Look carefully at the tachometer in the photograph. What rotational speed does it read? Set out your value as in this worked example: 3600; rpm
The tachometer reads 0; rpm
